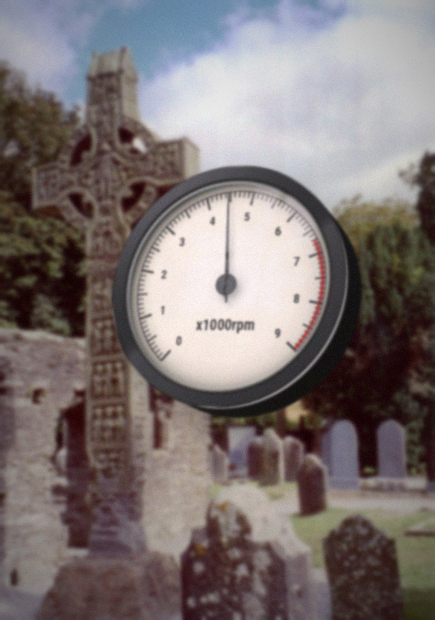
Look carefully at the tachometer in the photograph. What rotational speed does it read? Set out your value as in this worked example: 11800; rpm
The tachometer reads 4500; rpm
